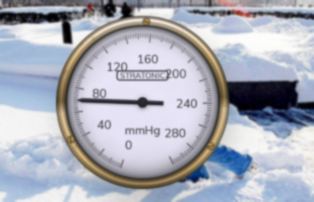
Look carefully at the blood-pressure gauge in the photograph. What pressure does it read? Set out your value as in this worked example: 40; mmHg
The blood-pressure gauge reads 70; mmHg
